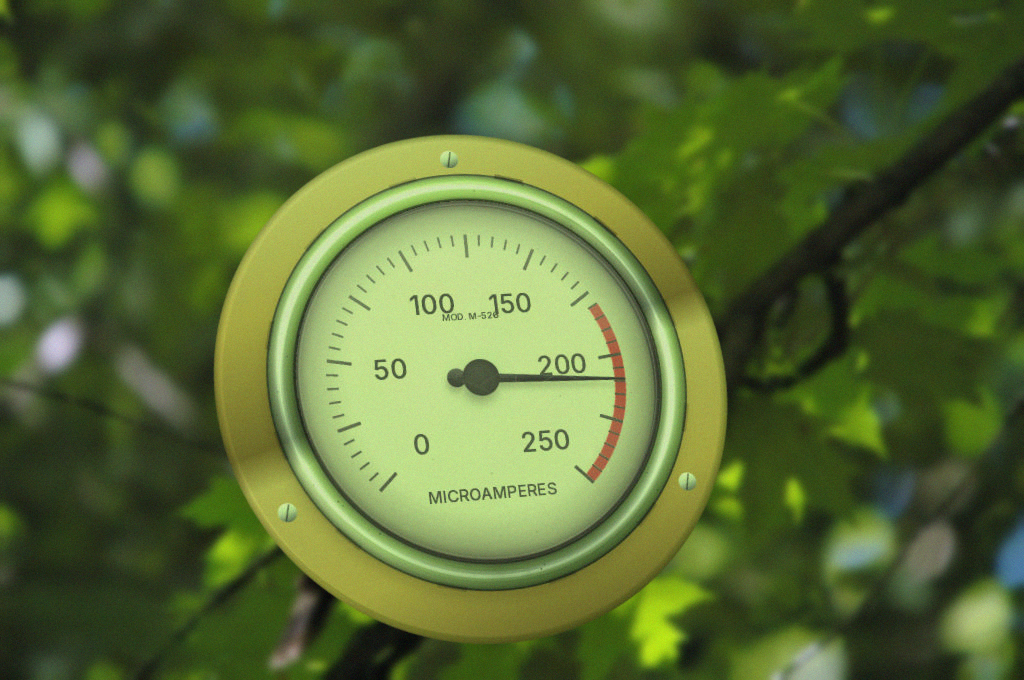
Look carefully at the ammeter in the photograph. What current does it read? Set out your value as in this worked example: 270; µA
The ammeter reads 210; µA
